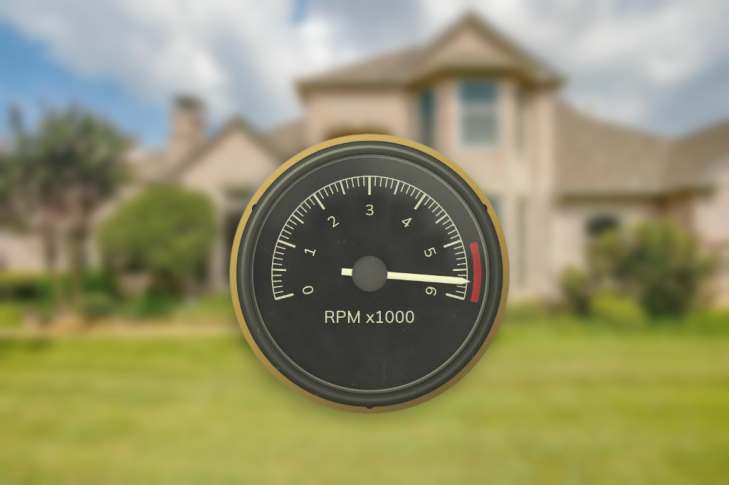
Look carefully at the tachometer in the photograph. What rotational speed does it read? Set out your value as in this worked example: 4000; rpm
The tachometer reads 5700; rpm
